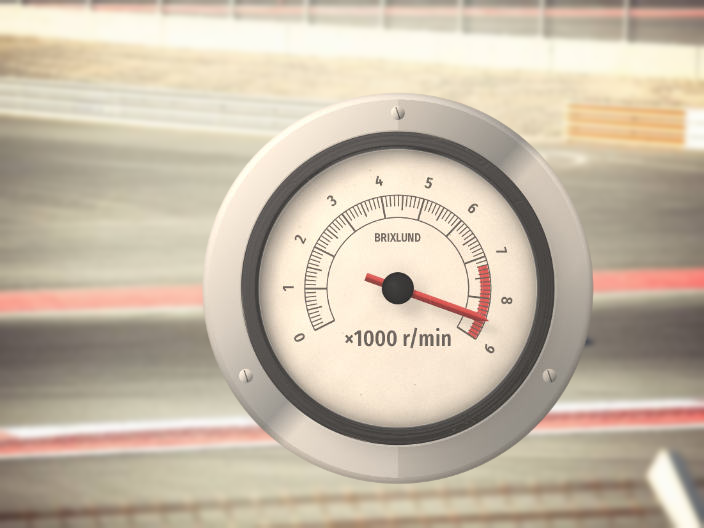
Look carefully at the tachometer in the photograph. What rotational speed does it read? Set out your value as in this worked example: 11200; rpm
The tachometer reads 8500; rpm
